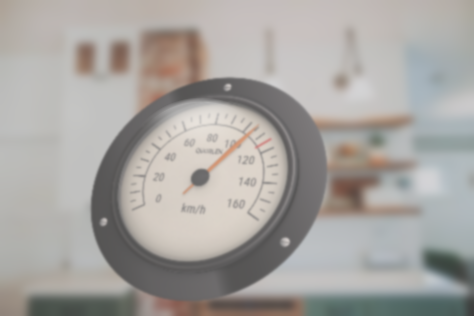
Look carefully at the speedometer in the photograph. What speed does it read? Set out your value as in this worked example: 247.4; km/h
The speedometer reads 105; km/h
